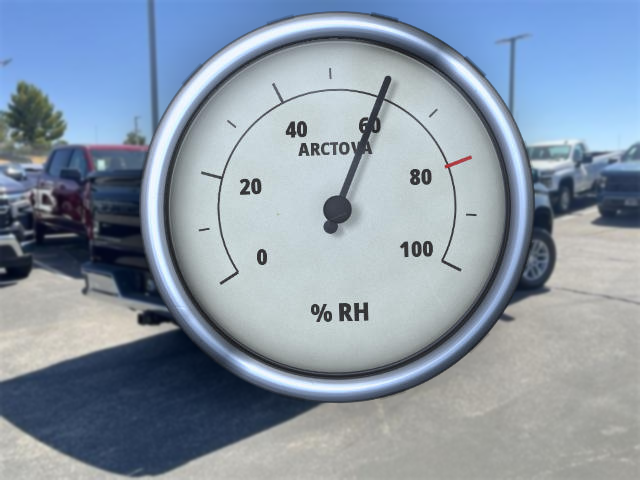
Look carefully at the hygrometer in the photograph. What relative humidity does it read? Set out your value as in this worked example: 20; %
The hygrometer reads 60; %
